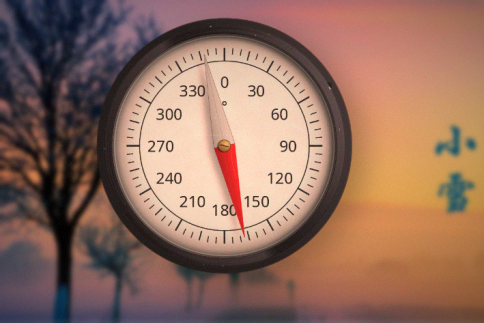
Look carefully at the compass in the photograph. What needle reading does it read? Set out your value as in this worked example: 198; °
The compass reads 167.5; °
